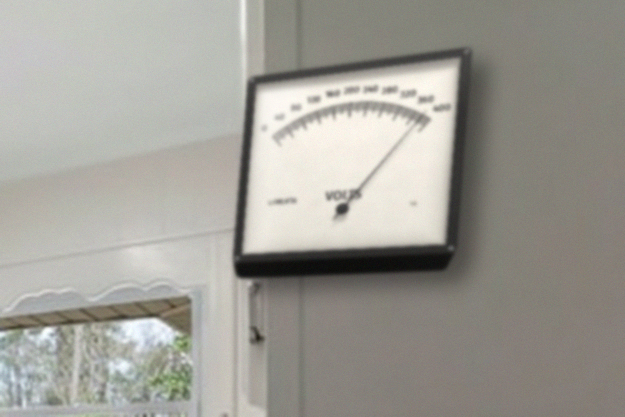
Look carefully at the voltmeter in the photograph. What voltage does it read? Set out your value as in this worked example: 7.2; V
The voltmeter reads 380; V
